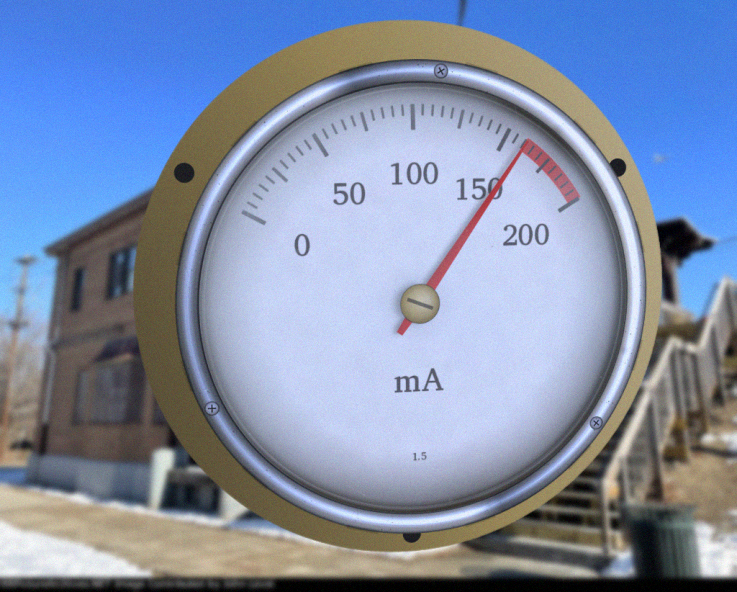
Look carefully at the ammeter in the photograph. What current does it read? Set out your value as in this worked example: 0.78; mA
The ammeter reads 160; mA
